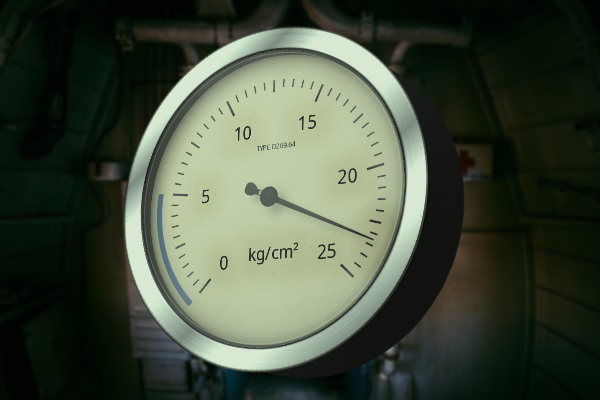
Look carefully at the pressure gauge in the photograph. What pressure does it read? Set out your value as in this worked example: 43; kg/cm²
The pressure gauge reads 23.25; kg/cm²
